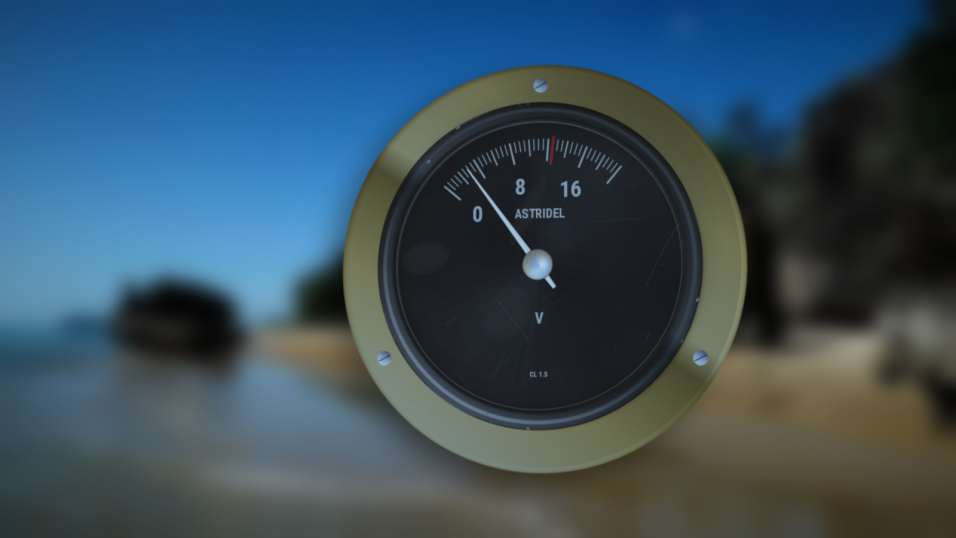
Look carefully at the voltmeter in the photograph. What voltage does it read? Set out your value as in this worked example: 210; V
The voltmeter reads 3; V
